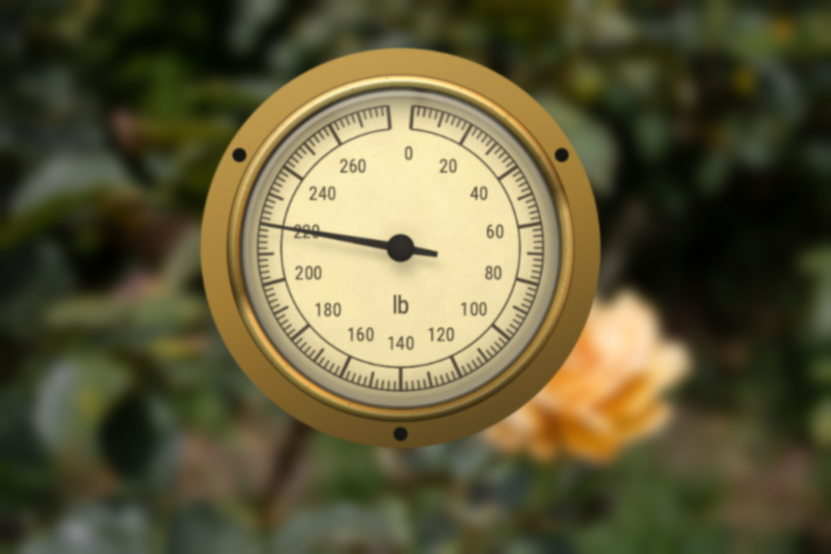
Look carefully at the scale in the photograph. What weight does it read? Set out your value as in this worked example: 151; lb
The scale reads 220; lb
